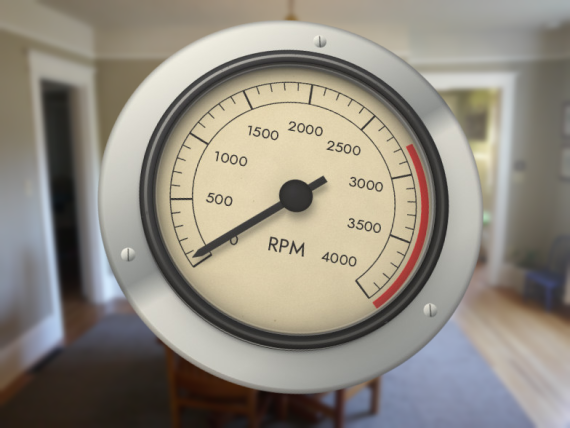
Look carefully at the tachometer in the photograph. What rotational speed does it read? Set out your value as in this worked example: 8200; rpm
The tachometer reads 50; rpm
